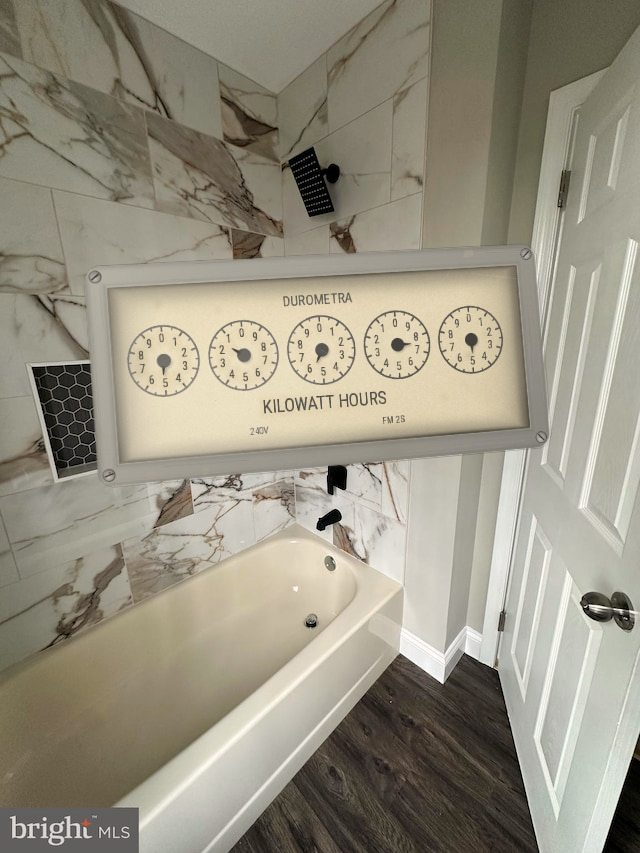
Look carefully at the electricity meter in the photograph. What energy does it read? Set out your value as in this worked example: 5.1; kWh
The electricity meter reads 51575; kWh
